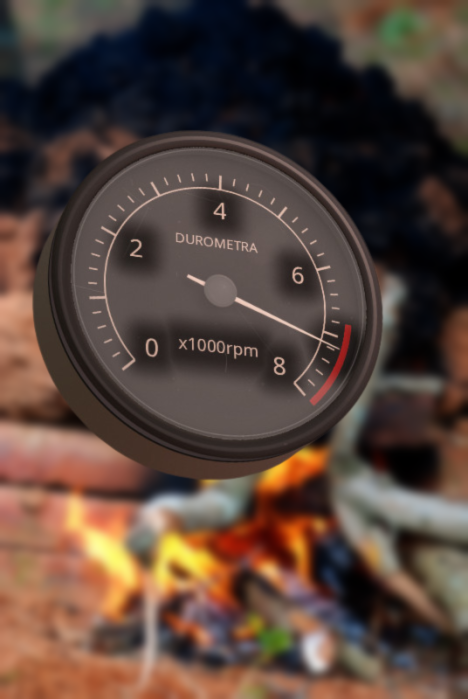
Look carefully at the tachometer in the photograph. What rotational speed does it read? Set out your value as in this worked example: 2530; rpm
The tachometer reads 7200; rpm
